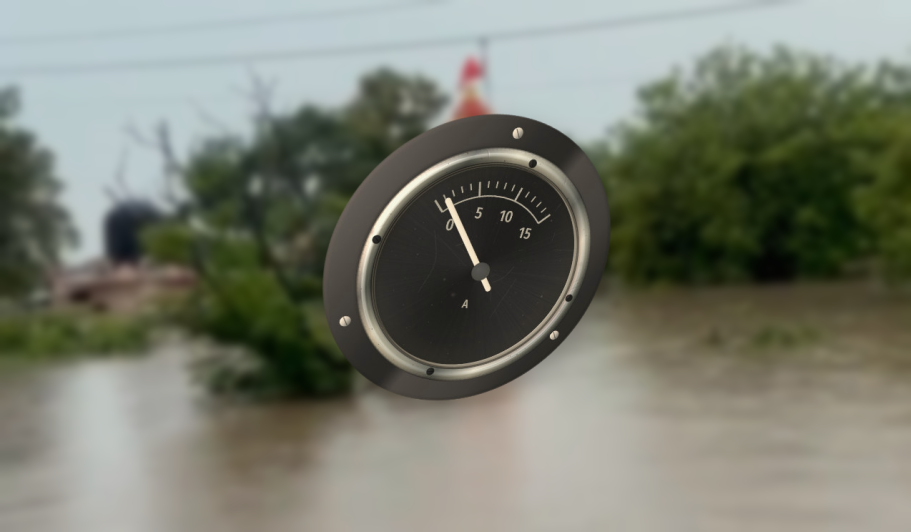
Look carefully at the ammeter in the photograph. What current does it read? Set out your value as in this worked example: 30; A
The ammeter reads 1; A
